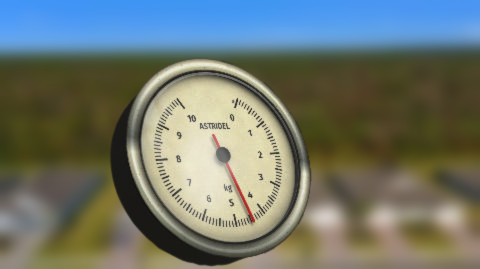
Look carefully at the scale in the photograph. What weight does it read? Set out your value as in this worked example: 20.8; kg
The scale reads 4.5; kg
